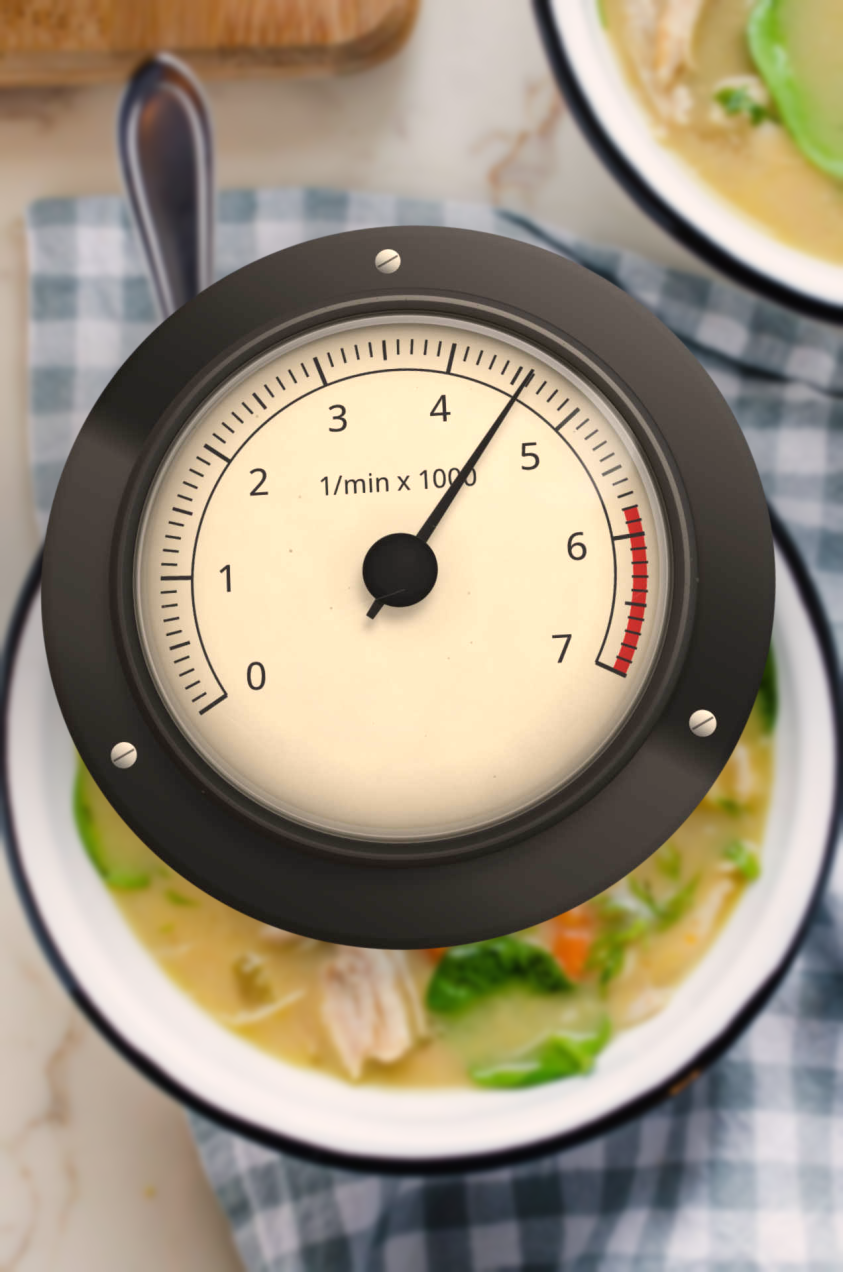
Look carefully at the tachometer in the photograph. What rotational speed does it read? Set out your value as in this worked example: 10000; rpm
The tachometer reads 4600; rpm
